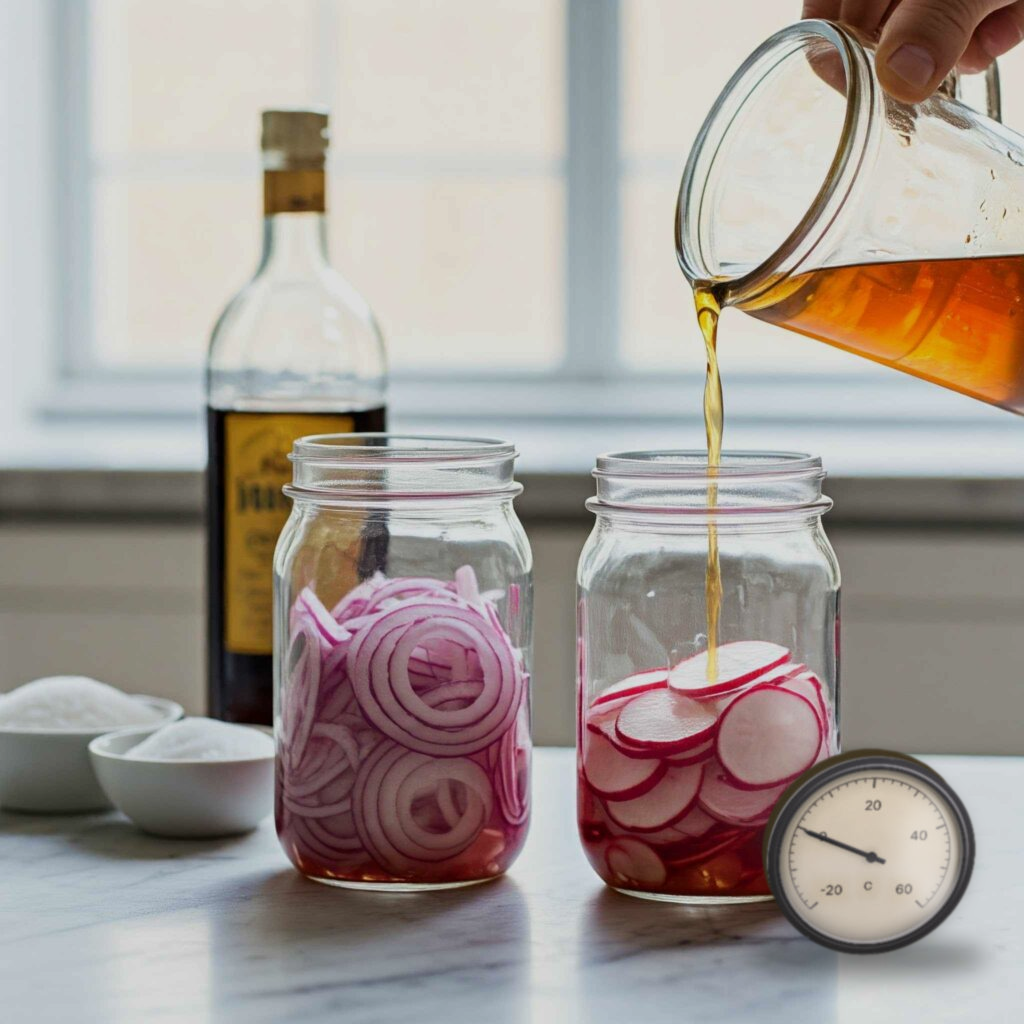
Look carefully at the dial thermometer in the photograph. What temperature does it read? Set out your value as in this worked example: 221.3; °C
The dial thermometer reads 0; °C
